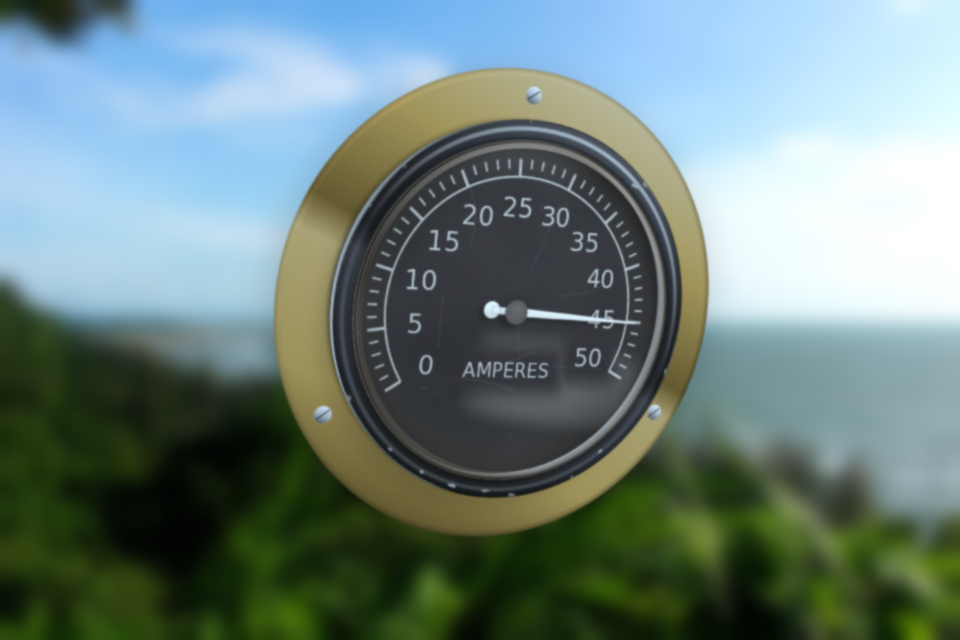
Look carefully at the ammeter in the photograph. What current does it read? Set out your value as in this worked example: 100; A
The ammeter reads 45; A
